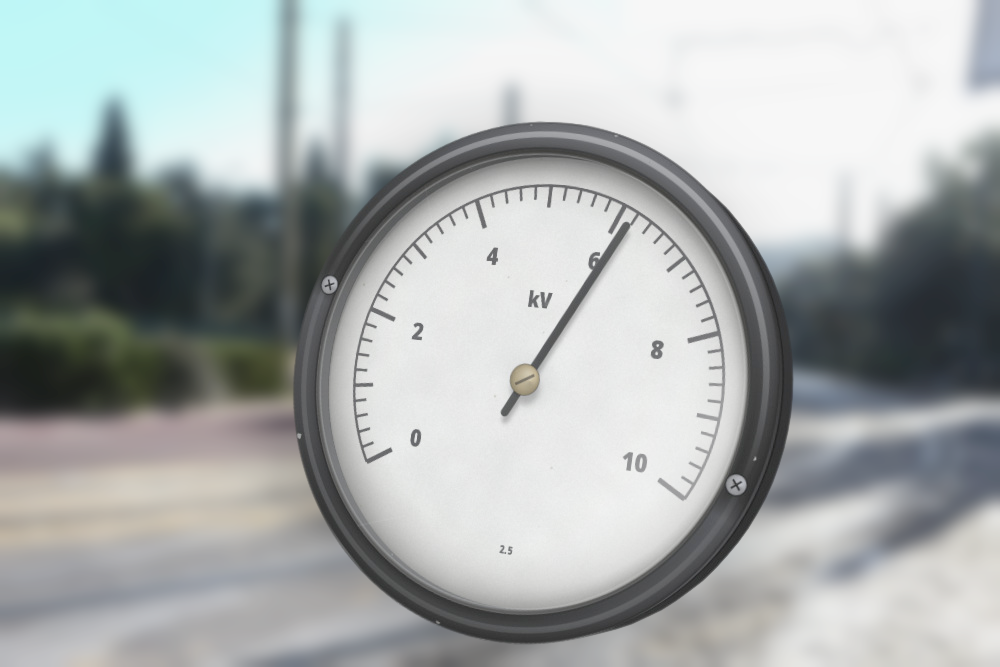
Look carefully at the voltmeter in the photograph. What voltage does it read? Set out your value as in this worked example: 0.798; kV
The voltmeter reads 6.2; kV
